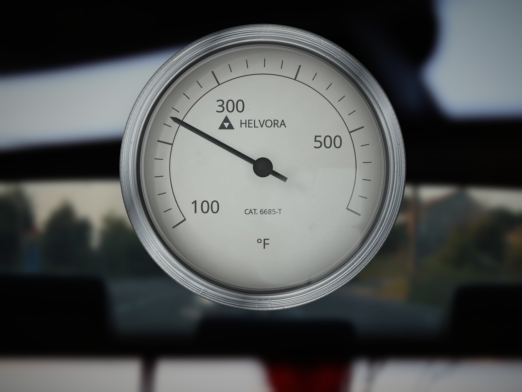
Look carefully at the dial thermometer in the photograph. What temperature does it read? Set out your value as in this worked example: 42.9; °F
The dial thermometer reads 230; °F
